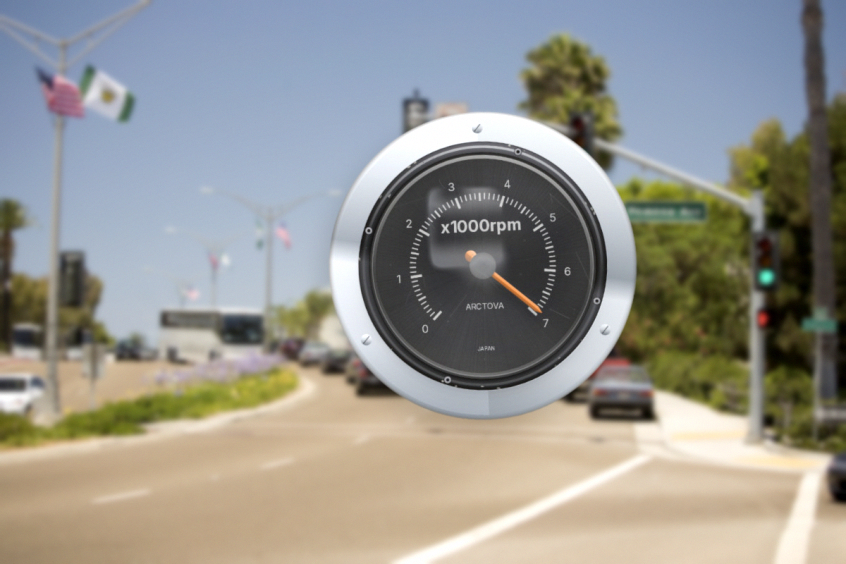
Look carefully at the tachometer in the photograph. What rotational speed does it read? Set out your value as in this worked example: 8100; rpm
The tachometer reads 6900; rpm
